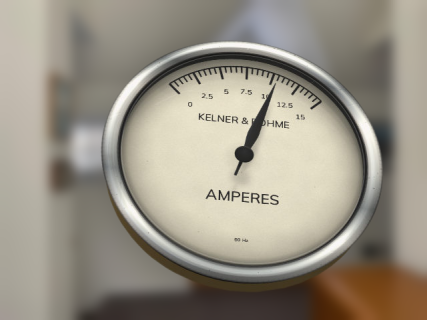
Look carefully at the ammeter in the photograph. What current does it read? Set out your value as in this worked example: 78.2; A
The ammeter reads 10.5; A
